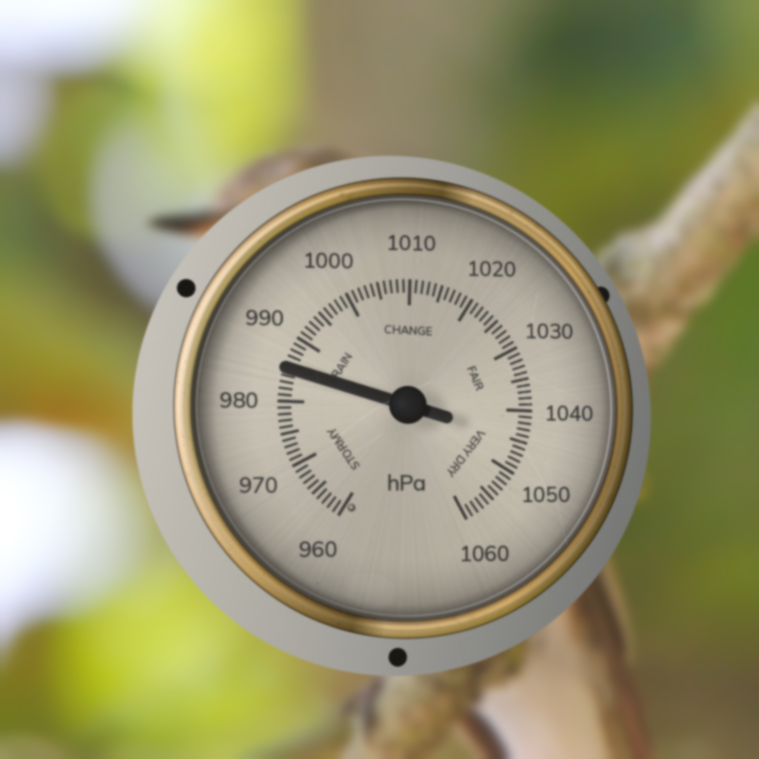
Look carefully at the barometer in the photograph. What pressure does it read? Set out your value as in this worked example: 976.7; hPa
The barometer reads 985; hPa
